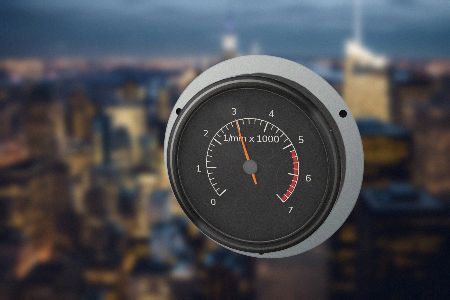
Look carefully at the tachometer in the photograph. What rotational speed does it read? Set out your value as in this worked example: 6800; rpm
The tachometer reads 3000; rpm
